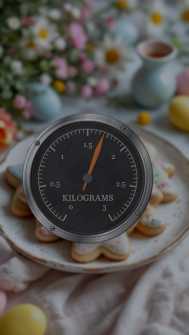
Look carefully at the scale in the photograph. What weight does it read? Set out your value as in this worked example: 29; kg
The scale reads 1.7; kg
